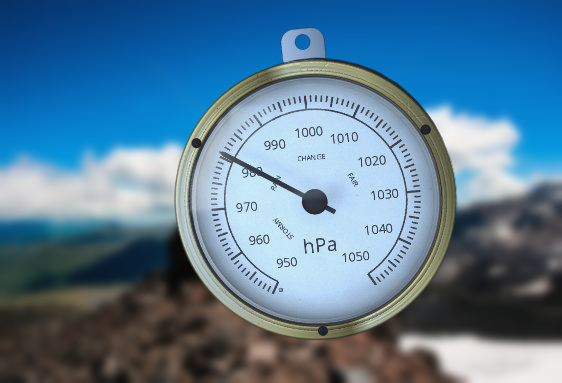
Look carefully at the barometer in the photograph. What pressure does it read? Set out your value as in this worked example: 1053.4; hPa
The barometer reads 981; hPa
